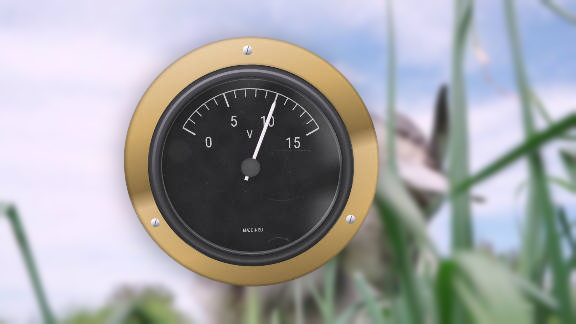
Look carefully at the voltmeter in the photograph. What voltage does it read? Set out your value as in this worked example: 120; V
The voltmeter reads 10; V
